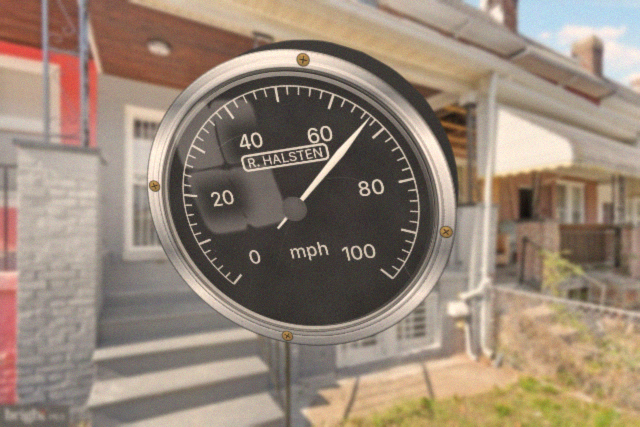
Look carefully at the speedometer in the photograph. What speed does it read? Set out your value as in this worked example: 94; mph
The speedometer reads 67; mph
